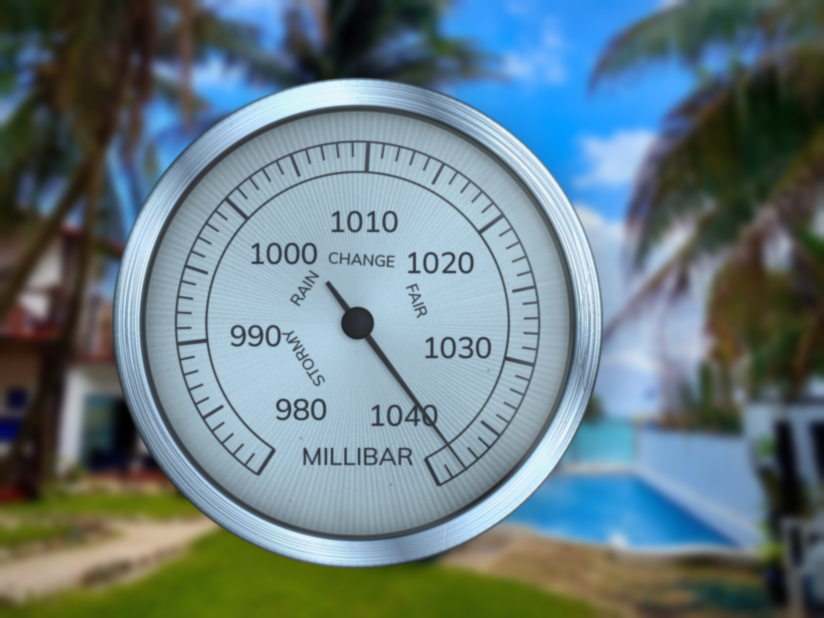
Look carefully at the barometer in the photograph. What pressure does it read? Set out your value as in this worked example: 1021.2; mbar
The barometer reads 1038; mbar
